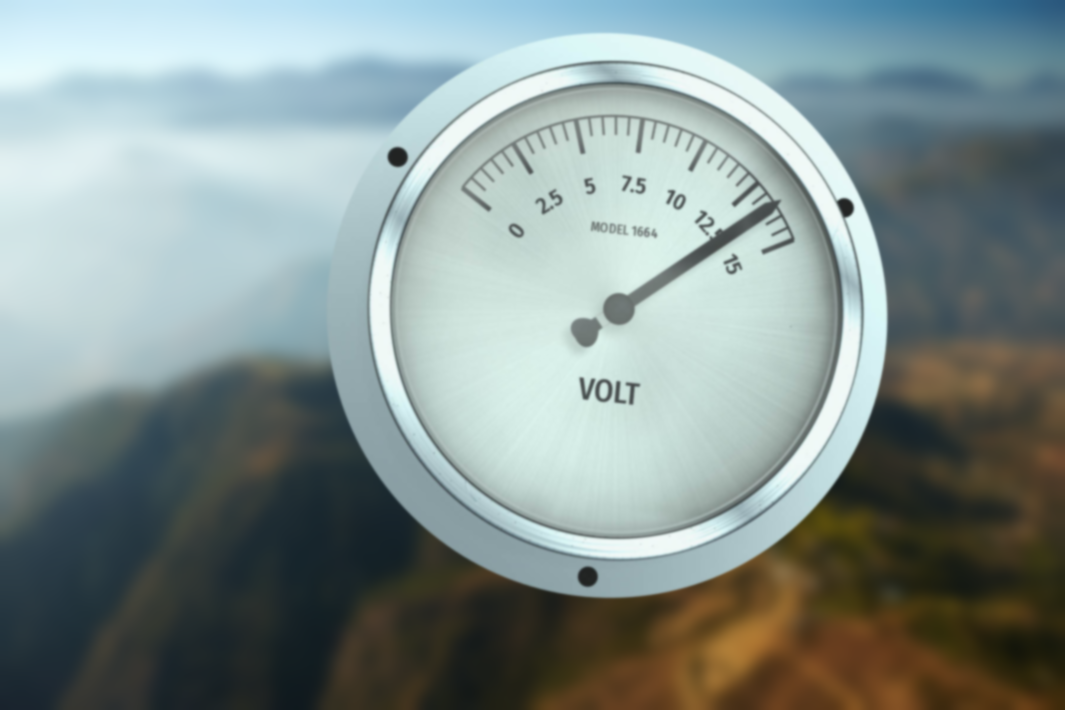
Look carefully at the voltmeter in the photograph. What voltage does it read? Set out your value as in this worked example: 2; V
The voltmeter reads 13.5; V
